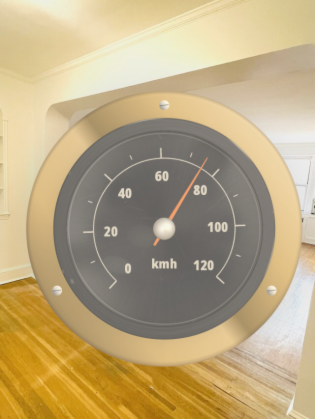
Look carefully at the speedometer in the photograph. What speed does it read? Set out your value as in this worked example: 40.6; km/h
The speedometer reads 75; km/h
